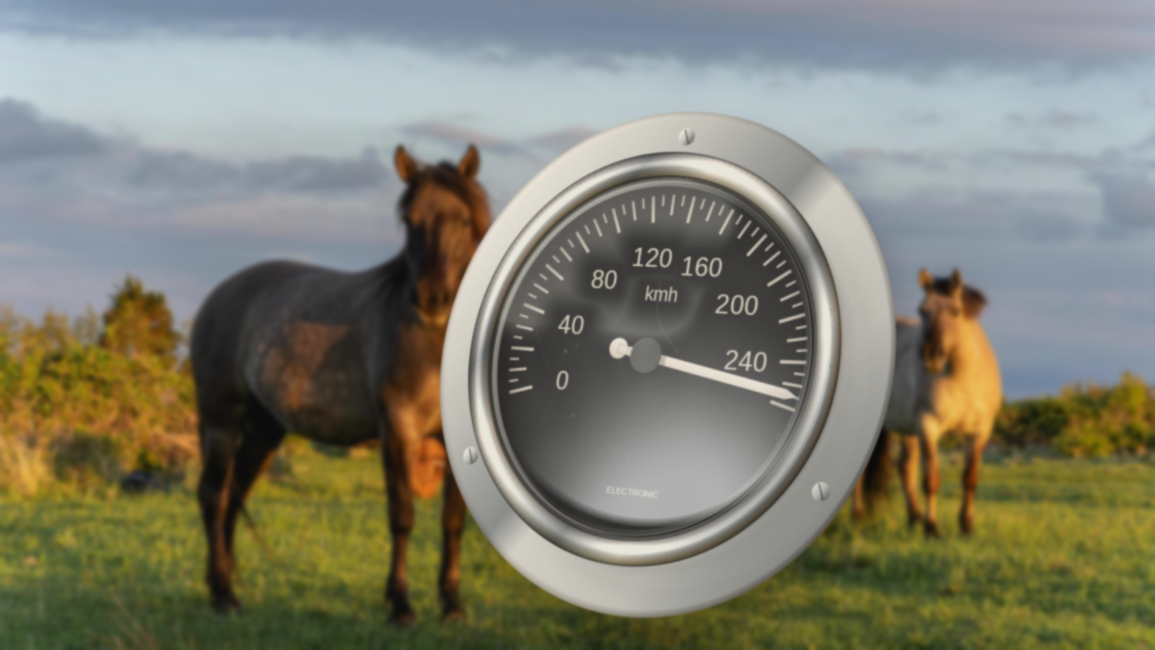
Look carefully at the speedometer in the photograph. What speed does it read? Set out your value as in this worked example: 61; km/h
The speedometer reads 255; km/h
